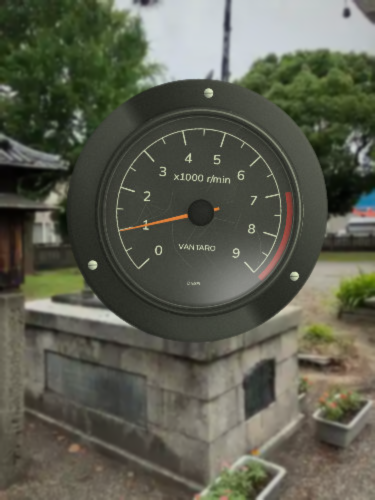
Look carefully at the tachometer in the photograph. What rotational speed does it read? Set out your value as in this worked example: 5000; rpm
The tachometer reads 1000; rpm
